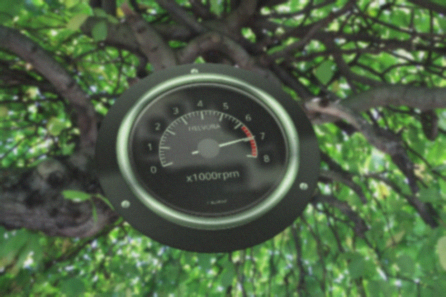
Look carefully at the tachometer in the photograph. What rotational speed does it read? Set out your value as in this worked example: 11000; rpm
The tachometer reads 7000; rpm
